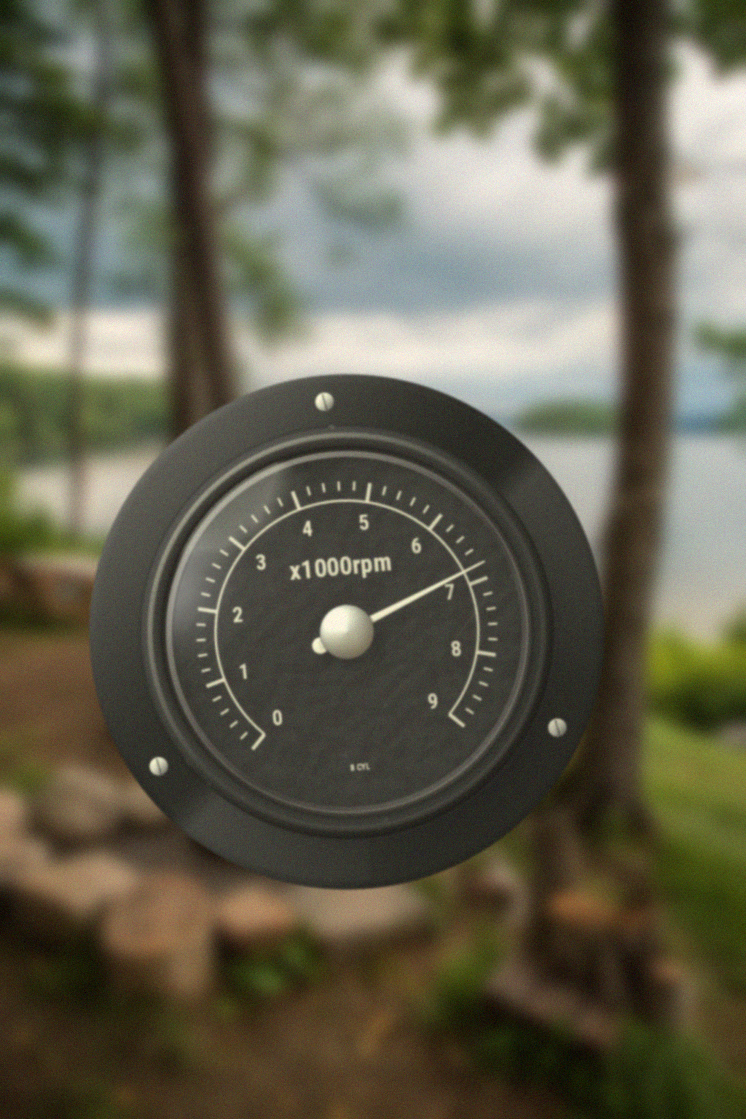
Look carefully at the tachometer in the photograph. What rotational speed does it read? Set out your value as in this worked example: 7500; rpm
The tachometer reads 6800; rpm
